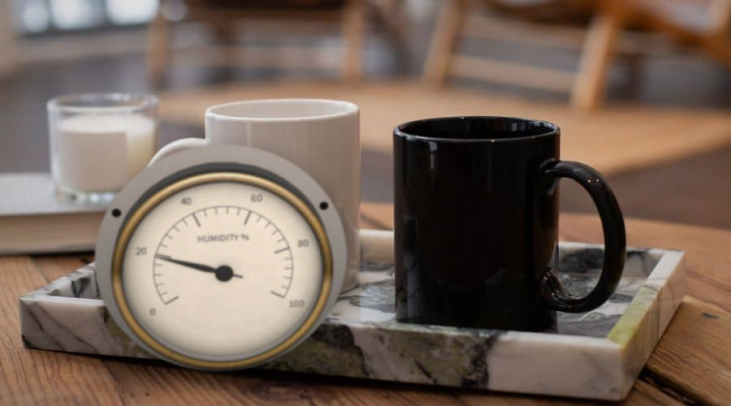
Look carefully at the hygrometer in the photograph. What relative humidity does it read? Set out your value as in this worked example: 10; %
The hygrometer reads 20; %
